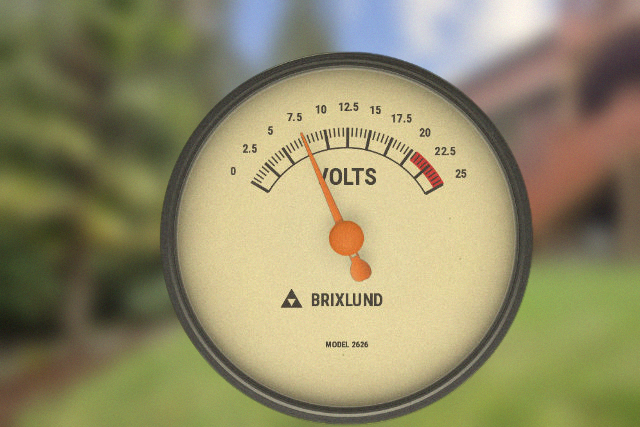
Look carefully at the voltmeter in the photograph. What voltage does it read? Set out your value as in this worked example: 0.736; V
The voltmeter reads 7.5; V
